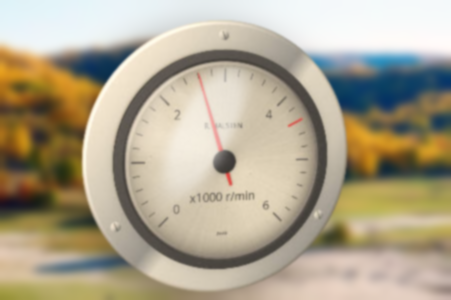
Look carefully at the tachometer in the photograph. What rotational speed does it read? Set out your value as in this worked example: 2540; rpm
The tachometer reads 2600; rpm
